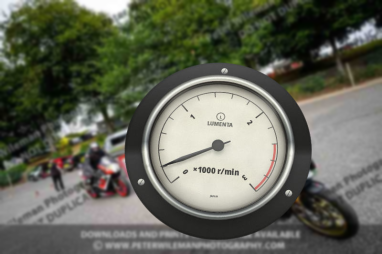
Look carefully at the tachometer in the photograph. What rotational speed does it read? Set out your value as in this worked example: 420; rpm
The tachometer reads 200; rpm
